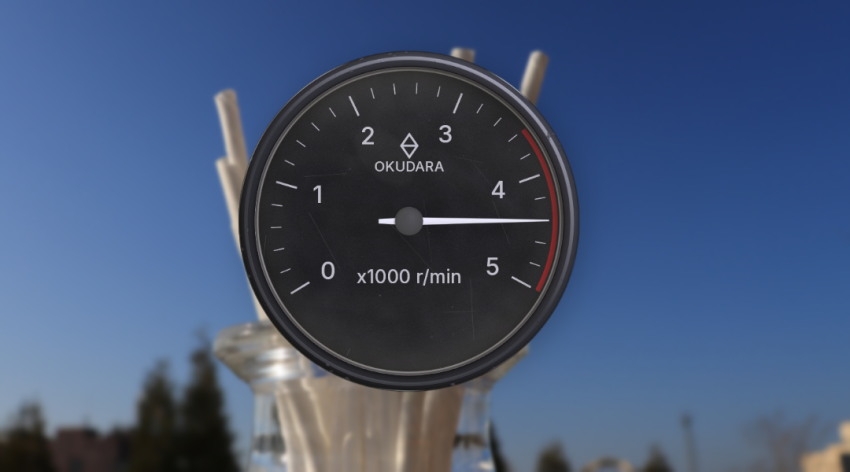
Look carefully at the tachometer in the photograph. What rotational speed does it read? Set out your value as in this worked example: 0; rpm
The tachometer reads 4400; rpm
